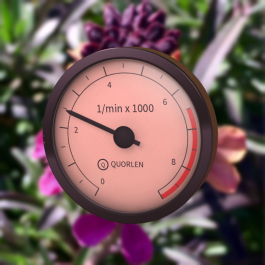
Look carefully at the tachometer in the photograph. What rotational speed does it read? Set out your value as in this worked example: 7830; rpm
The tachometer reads 2500; rpm
